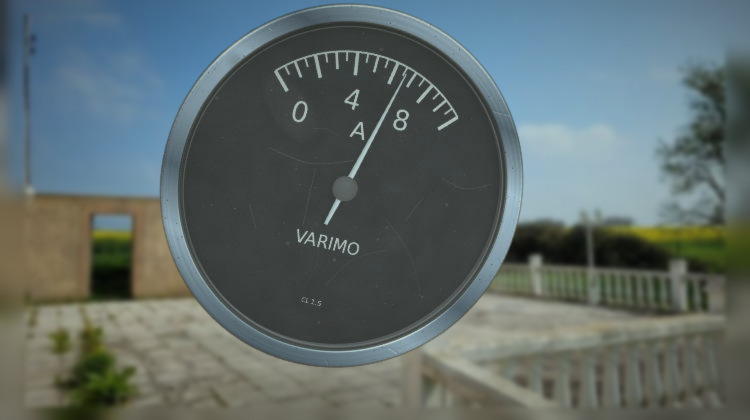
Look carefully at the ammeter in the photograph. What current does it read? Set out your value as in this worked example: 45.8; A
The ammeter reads 6.5; A
